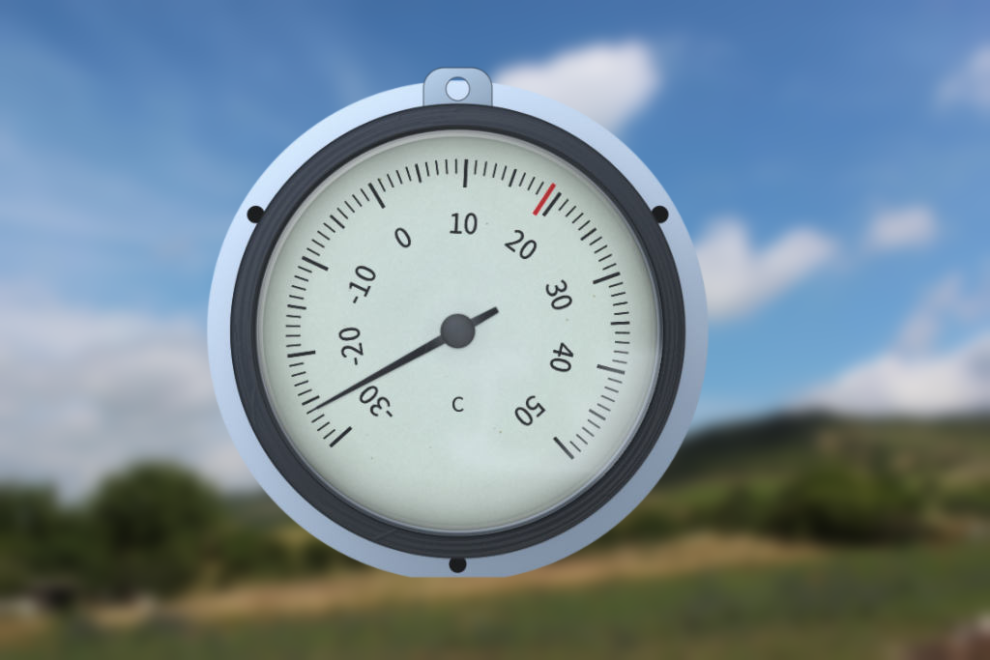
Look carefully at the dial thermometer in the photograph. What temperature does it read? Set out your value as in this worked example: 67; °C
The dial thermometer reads -26; °C
